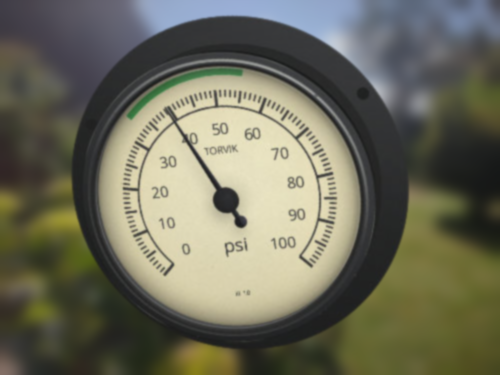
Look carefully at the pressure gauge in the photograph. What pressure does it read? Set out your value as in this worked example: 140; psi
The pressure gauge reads 40; psi
